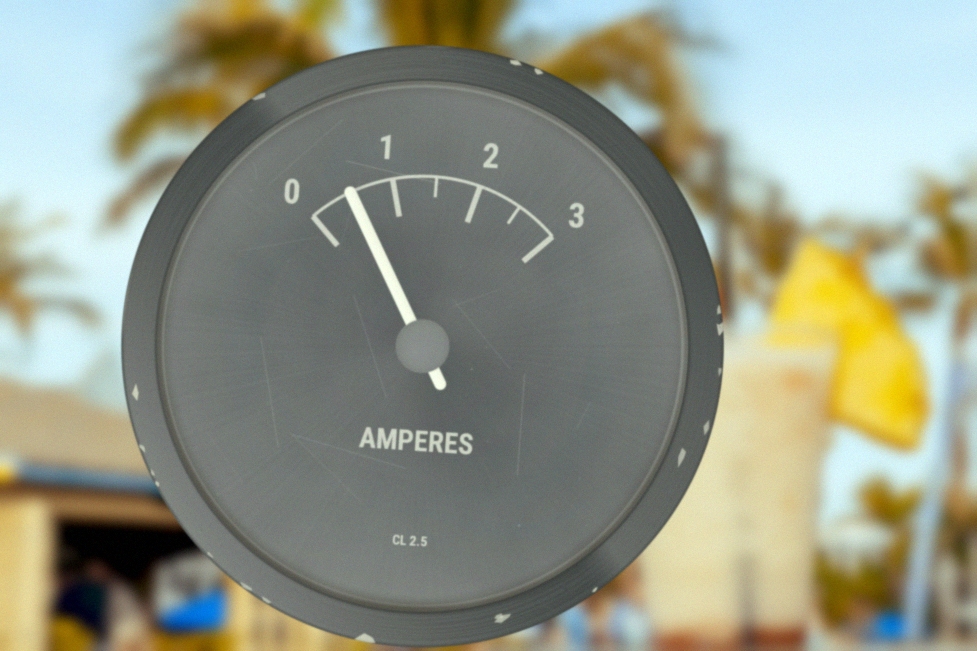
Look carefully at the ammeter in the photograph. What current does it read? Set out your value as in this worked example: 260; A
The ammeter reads 0.5; A
